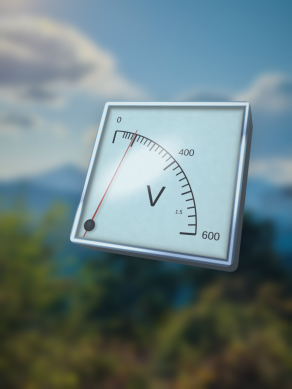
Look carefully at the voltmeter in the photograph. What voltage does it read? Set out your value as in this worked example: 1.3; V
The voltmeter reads 200; V
